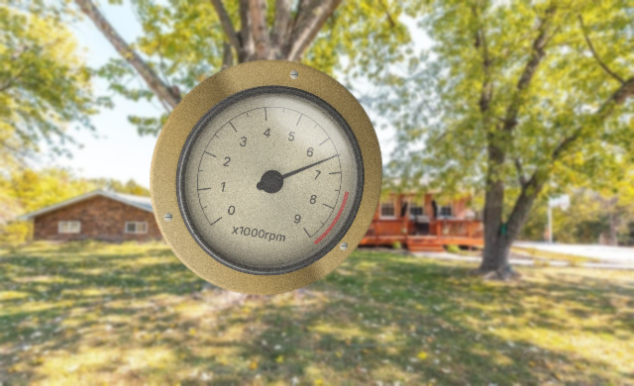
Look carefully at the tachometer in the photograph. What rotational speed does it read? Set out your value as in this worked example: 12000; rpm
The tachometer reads 6500; rpm
